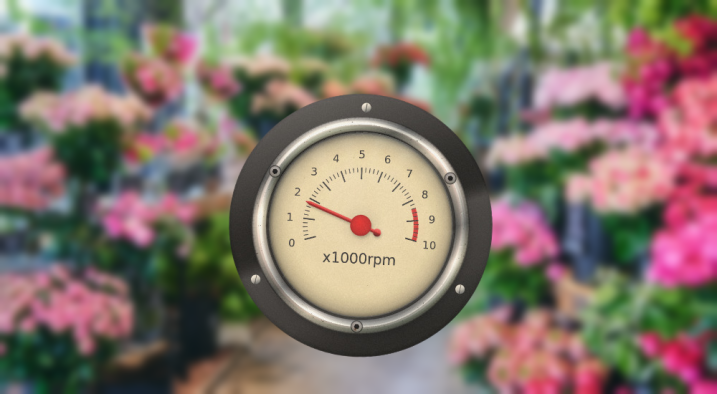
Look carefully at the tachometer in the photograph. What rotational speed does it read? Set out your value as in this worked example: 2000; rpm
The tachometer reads 1800; rpm
